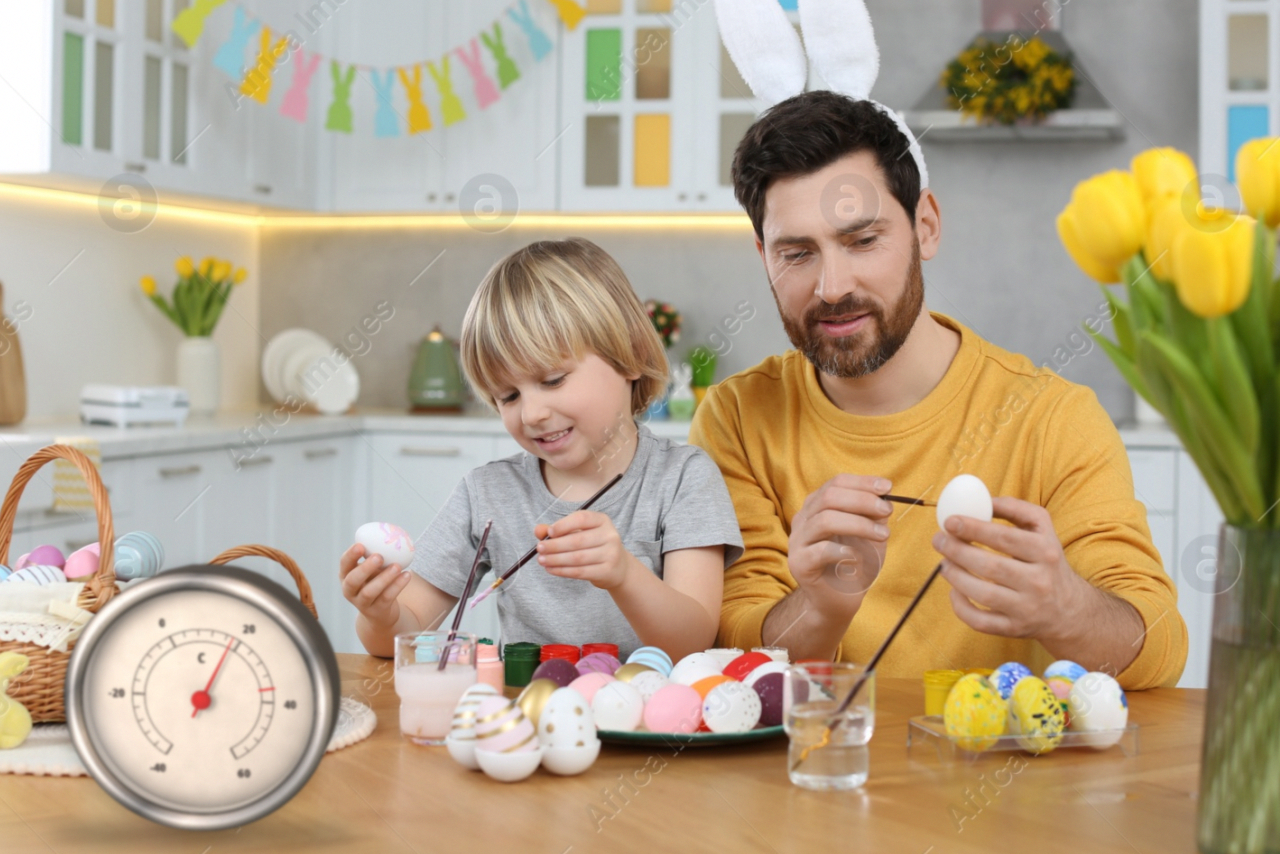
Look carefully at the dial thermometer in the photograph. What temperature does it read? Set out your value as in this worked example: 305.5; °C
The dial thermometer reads 18; °C
